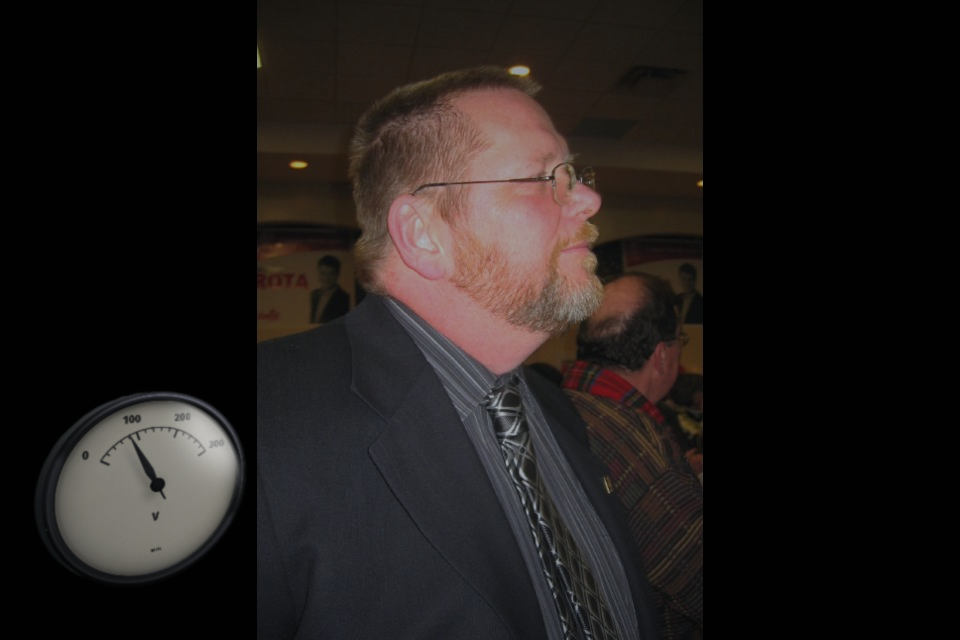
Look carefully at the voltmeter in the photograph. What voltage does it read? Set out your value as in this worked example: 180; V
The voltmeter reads 80; V
